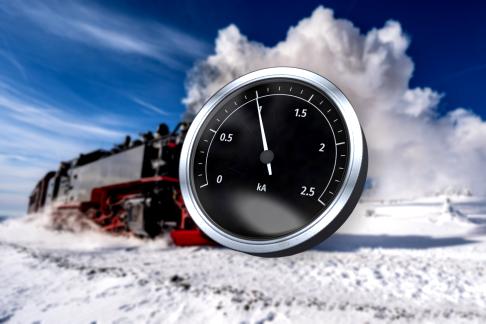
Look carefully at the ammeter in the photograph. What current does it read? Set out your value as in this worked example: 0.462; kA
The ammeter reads 1; kA
